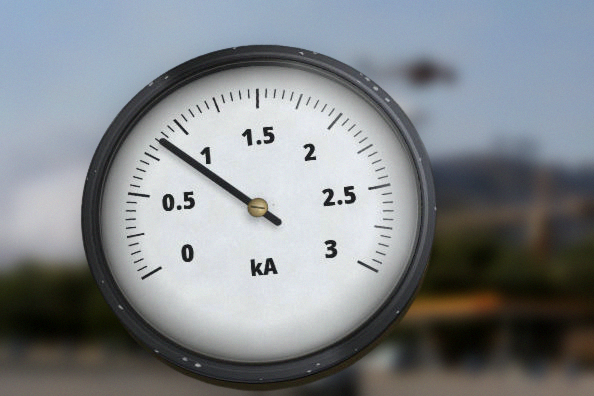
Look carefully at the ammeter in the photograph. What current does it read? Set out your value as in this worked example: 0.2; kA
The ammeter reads 0.85; kA
